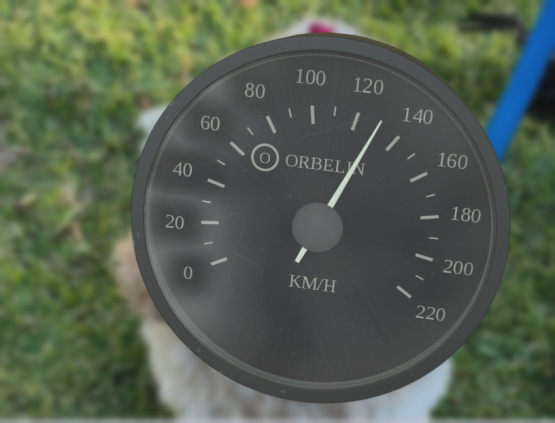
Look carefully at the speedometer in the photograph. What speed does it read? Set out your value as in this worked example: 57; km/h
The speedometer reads 130; km/h
